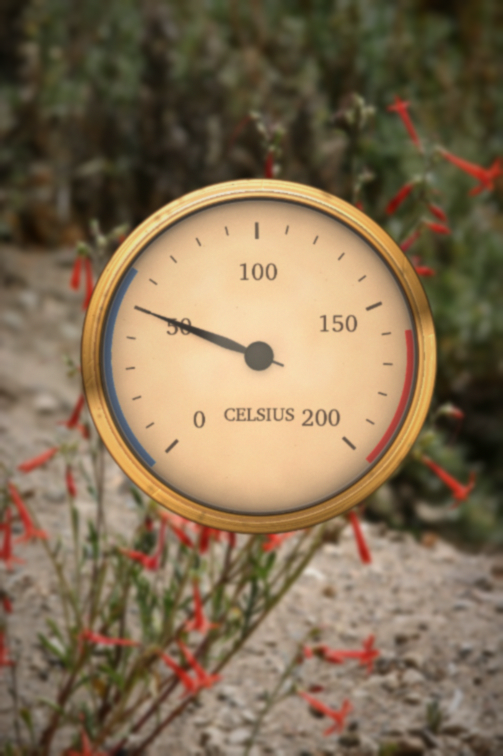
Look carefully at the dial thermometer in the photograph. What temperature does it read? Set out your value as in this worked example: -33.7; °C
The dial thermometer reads 50; °C
